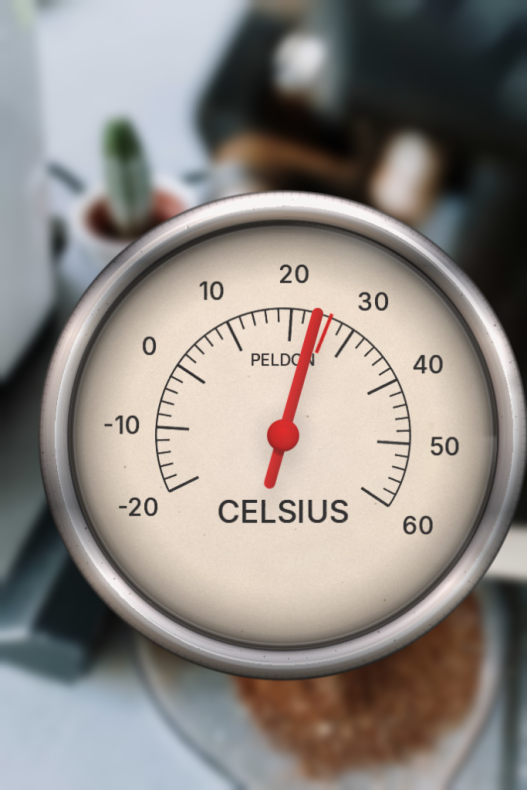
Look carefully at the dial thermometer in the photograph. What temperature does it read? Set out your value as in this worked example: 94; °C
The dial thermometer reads 24; °C
